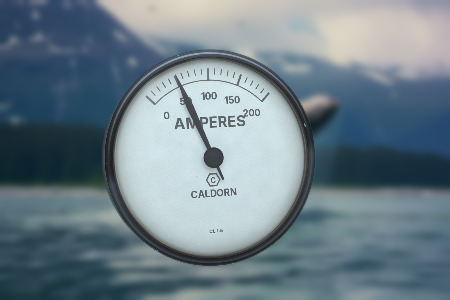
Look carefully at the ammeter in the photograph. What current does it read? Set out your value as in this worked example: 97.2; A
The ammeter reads 50; A
